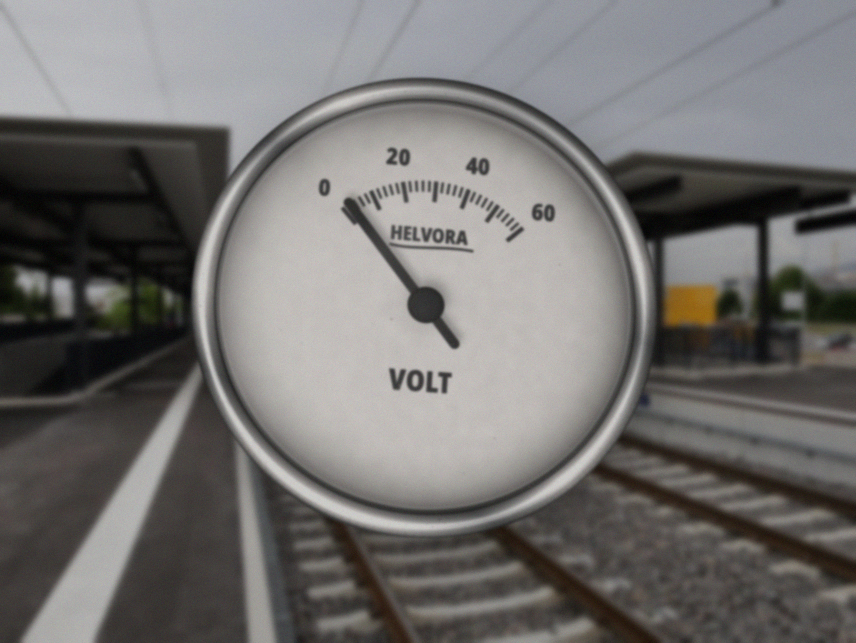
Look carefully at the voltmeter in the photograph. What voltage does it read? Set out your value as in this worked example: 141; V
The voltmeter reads 2; V
